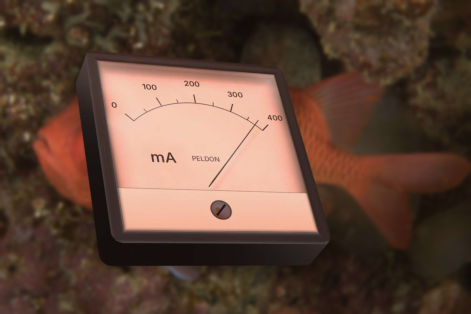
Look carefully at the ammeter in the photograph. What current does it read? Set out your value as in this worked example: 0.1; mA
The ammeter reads 375; mA
